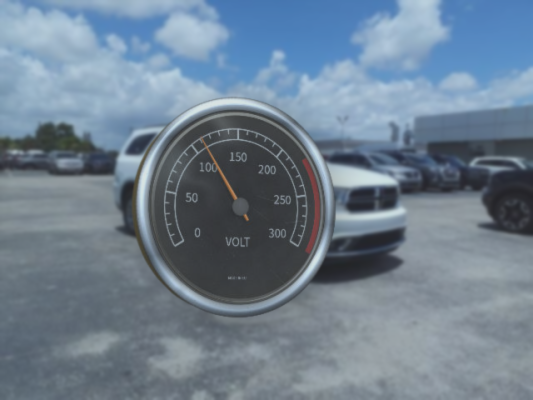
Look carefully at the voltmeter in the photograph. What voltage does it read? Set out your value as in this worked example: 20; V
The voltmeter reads 110; V
